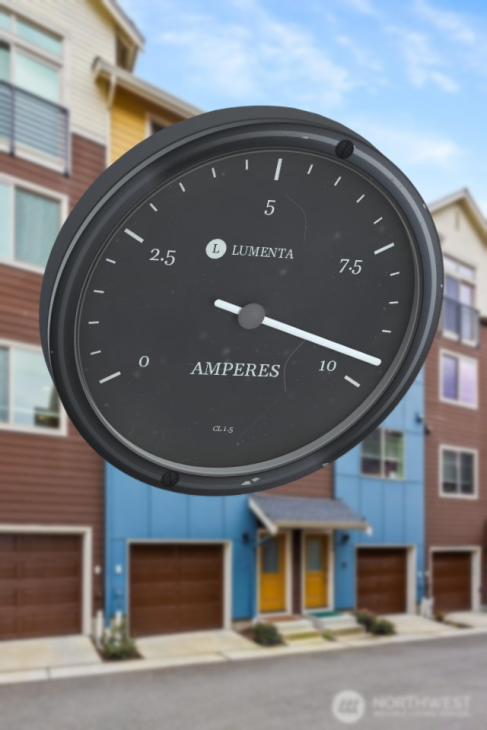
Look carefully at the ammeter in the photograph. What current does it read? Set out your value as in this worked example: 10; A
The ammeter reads 9.5; A
